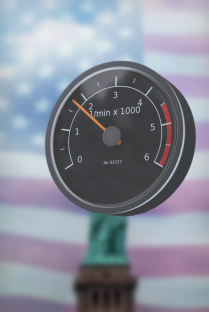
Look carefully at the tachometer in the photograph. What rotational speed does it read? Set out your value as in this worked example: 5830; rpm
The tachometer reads 1750; rpm
